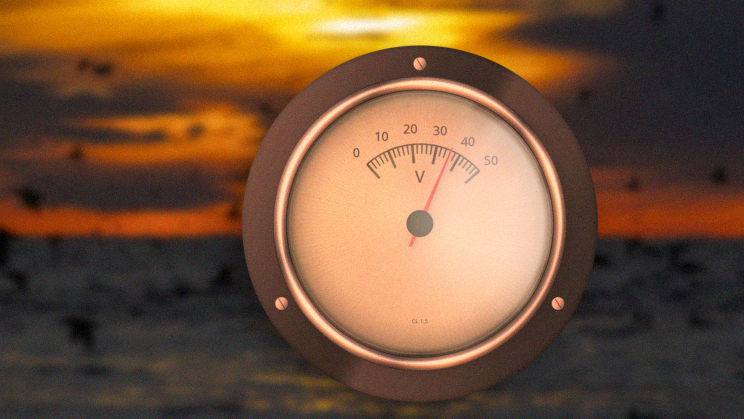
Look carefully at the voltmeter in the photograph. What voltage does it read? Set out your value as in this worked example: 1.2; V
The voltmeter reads 36; V
